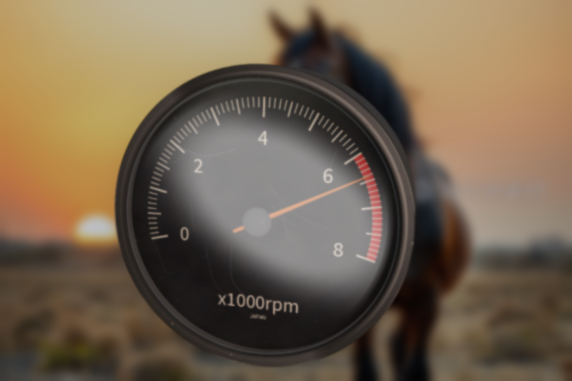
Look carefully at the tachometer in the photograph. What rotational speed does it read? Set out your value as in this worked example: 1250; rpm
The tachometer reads 6400; rpm
